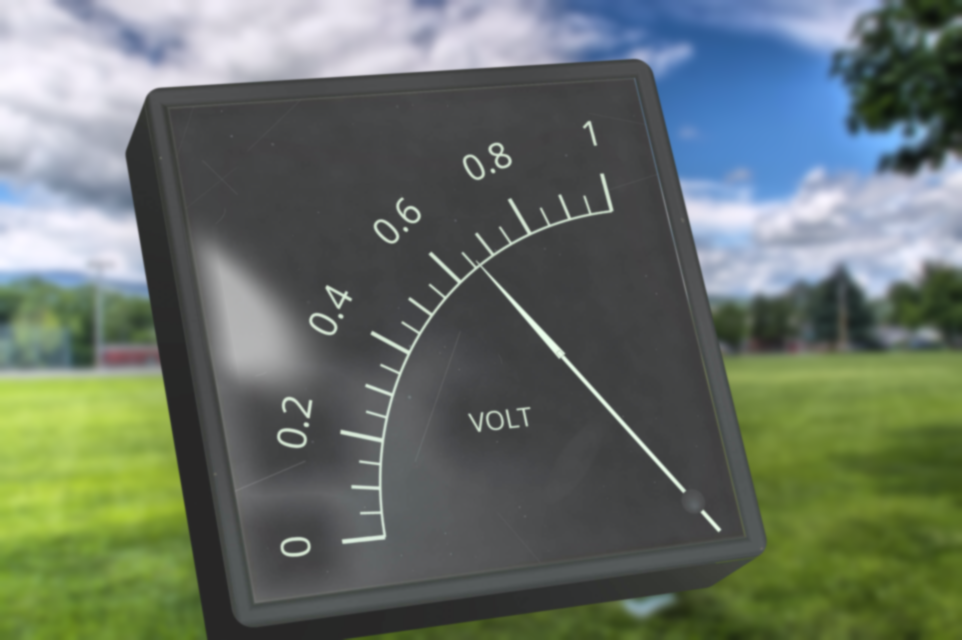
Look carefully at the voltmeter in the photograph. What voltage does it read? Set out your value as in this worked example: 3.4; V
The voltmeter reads 0.65; V
